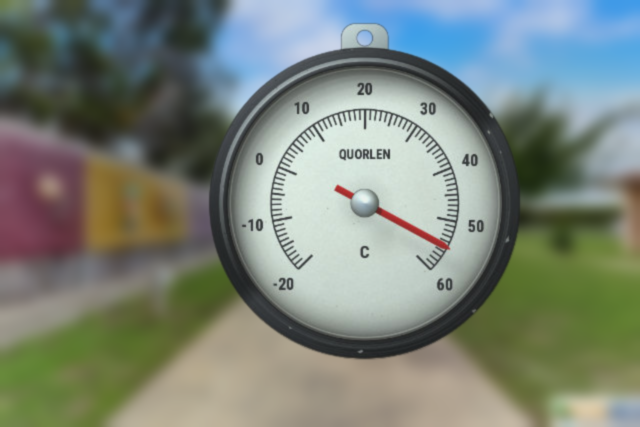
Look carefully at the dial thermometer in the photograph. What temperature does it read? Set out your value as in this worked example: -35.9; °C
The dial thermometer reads 55; °C
